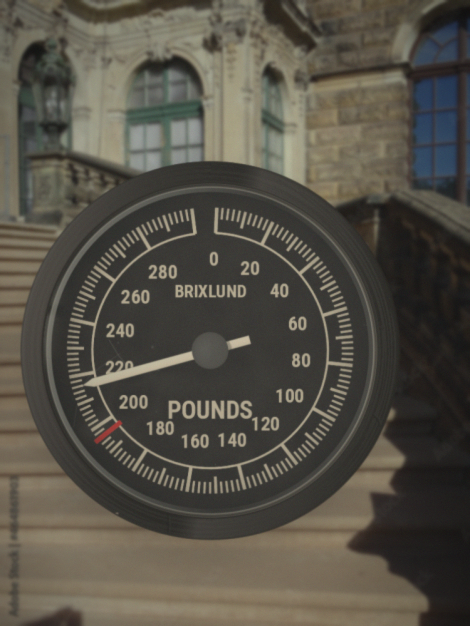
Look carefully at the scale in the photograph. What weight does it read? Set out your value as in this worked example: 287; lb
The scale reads 216; lb
